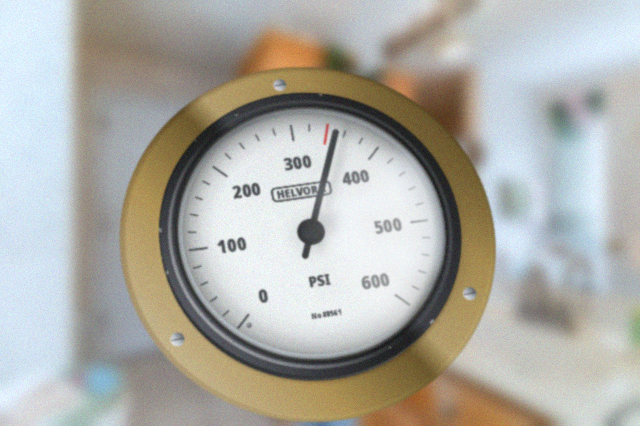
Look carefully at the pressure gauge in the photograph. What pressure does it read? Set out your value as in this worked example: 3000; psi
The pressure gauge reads 350; psi
